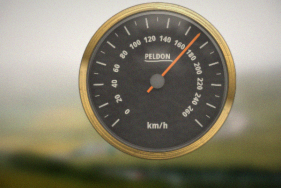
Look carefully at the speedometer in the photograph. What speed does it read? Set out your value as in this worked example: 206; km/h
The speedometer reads 170; km/h
